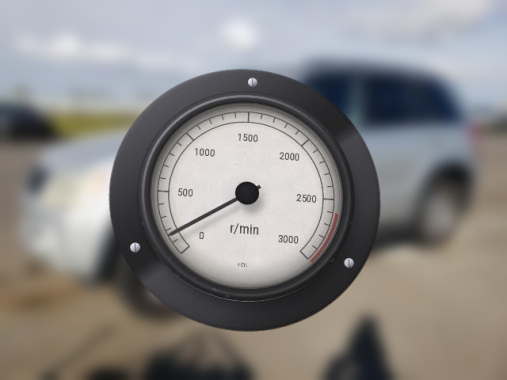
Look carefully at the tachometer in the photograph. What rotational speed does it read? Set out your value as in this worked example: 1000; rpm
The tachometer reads 150; rpm
